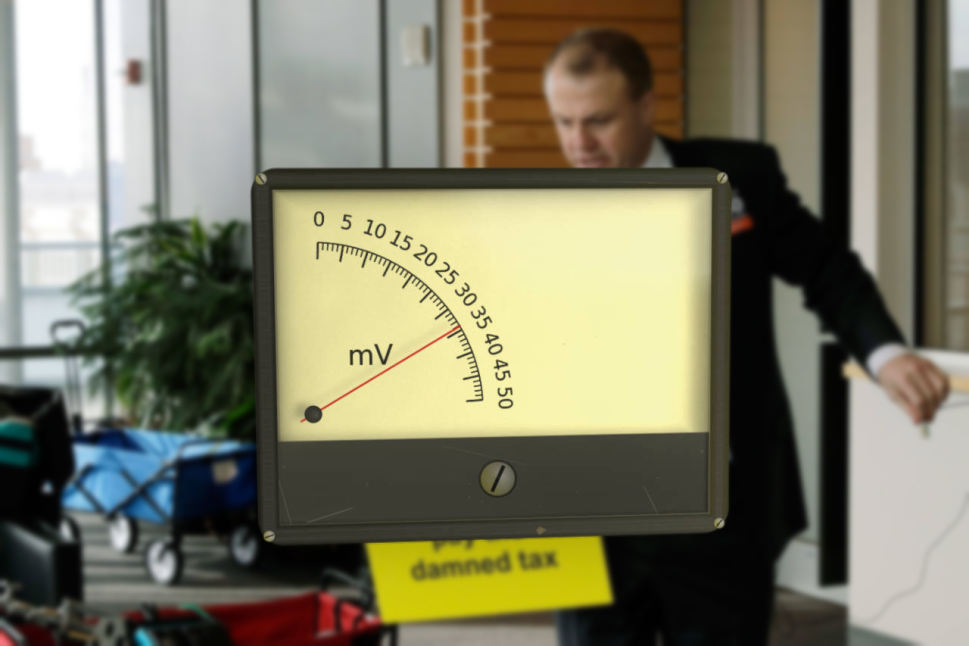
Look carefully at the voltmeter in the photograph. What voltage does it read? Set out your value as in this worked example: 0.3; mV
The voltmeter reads 34; mV
